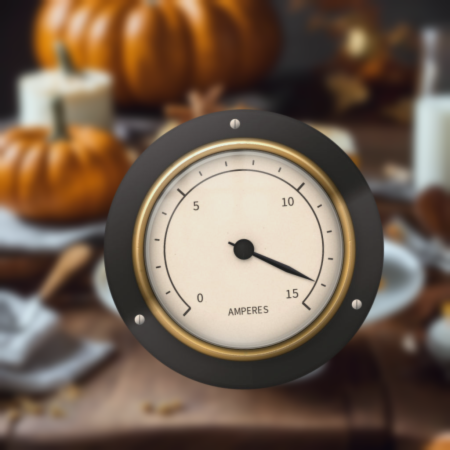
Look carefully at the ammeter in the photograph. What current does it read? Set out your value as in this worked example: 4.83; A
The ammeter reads 14; A
